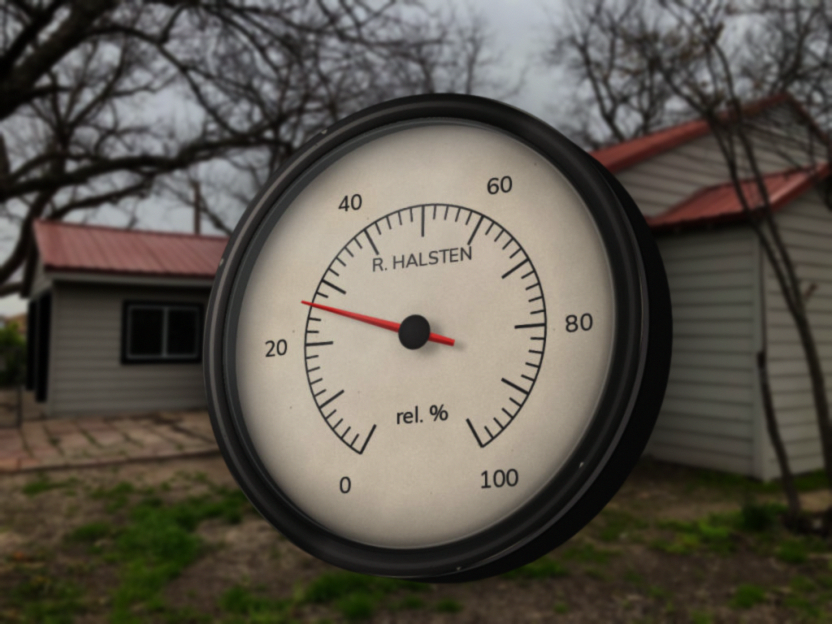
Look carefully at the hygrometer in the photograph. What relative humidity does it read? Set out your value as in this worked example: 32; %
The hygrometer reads 26; %
